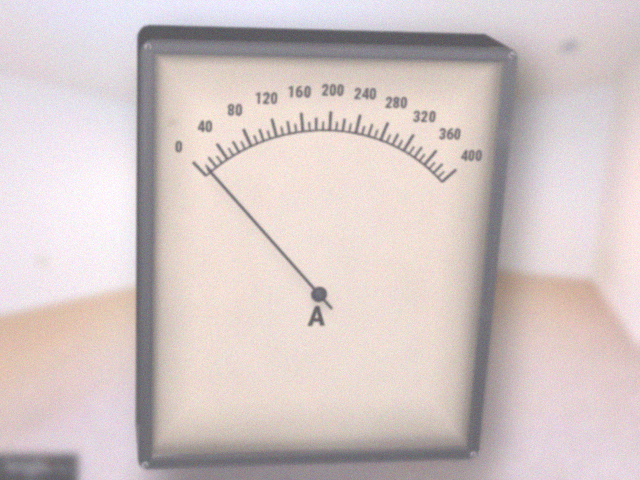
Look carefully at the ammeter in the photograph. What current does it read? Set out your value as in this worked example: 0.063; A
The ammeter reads 10; A
